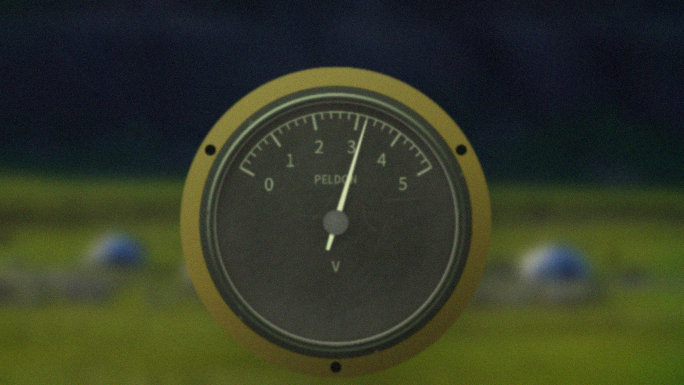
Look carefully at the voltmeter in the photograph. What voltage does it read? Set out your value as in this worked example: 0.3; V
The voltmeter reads 3.2; V
